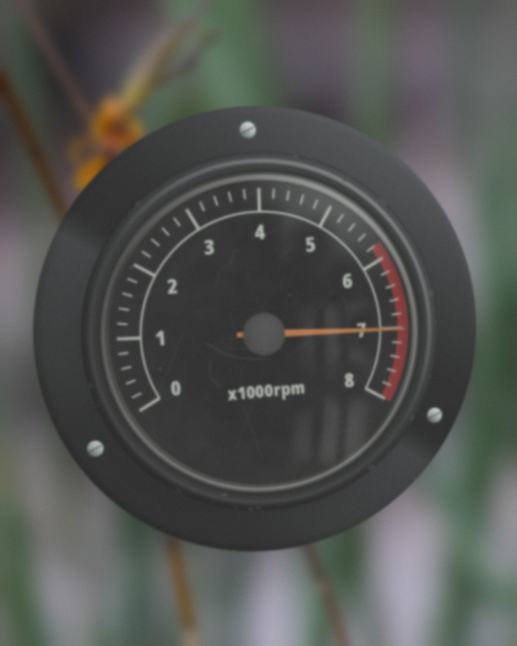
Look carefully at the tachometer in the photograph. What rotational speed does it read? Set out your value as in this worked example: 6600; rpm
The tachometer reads 7000; rpm
